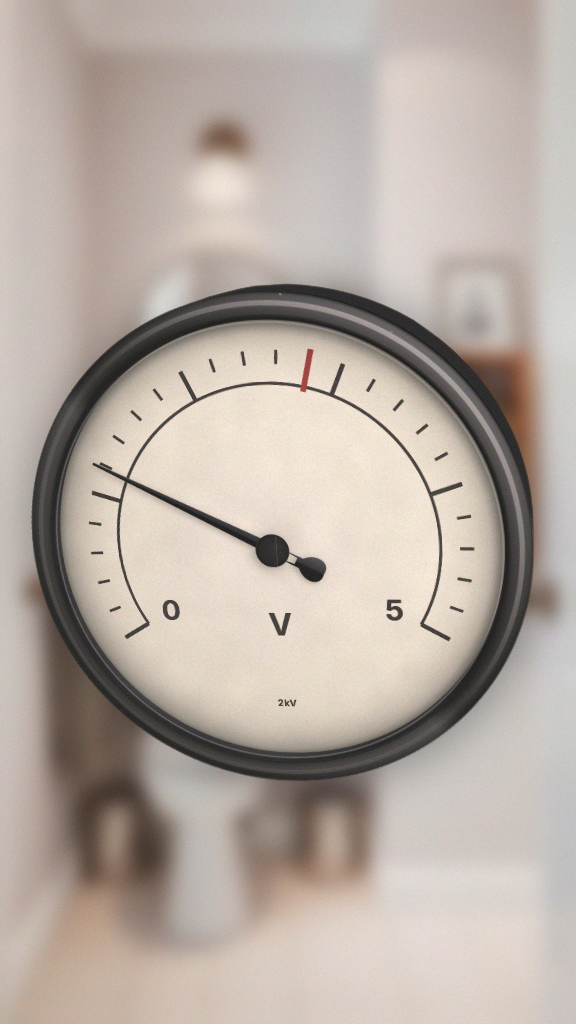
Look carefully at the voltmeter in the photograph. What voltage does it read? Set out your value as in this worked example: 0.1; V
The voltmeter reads 1.2; V
